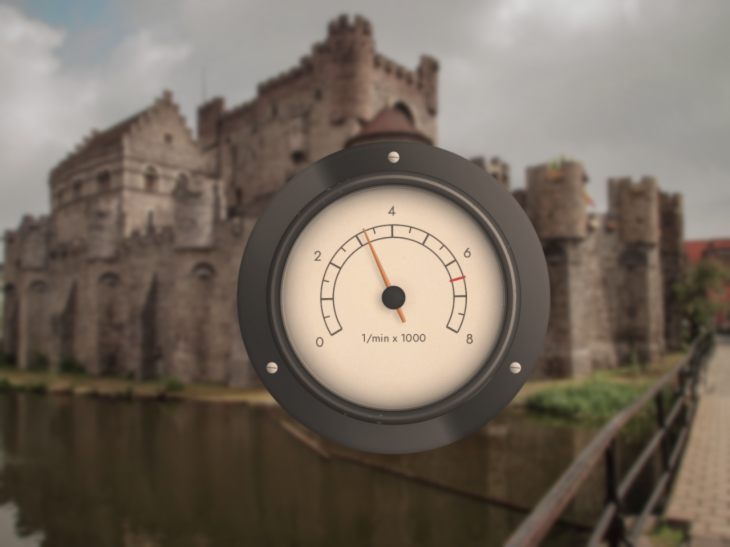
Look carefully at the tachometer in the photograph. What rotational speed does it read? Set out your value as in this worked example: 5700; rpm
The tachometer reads 3250; rpm
